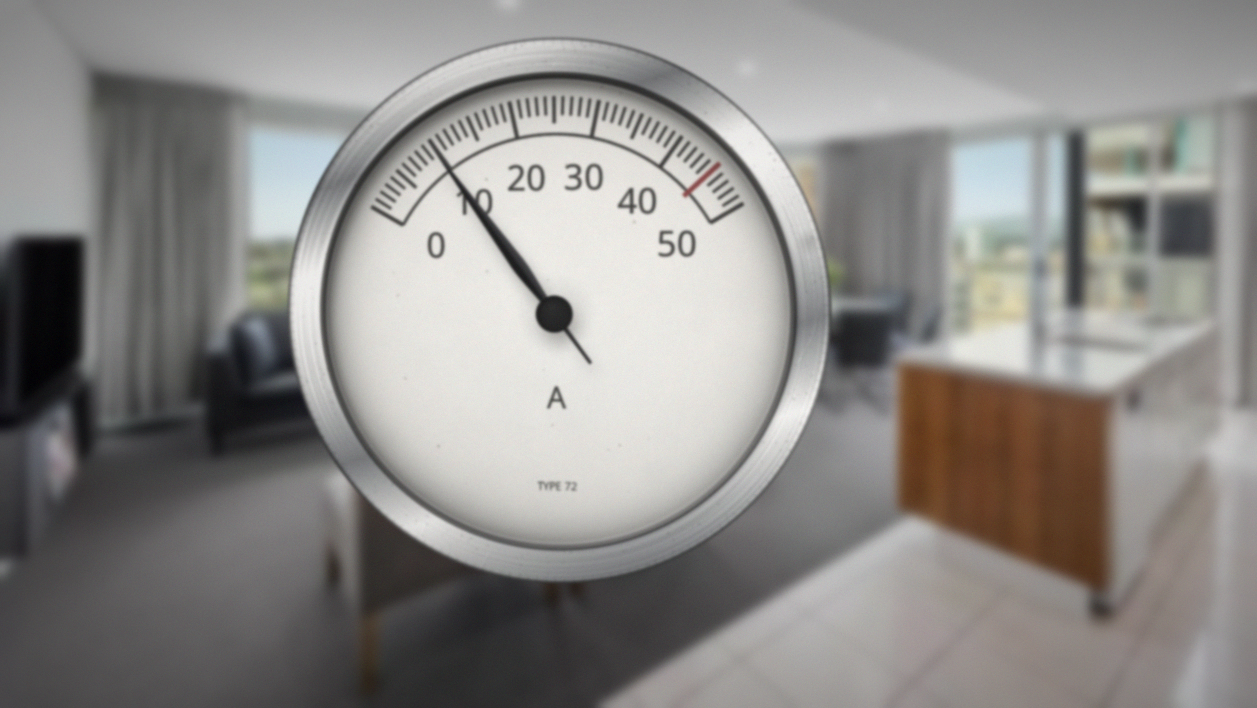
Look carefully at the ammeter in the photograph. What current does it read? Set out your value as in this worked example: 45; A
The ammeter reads 10; A
